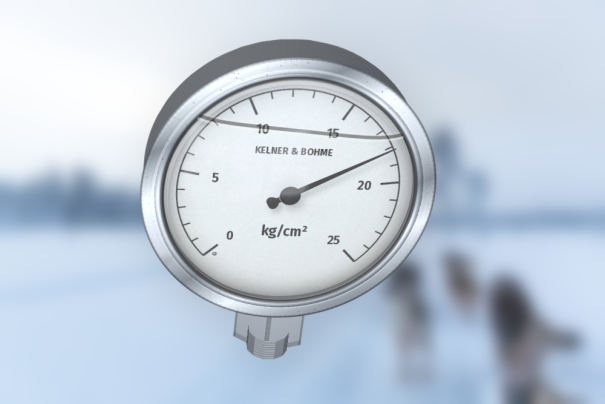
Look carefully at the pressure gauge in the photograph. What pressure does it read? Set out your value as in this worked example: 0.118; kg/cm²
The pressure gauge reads 18; kg/cm²
